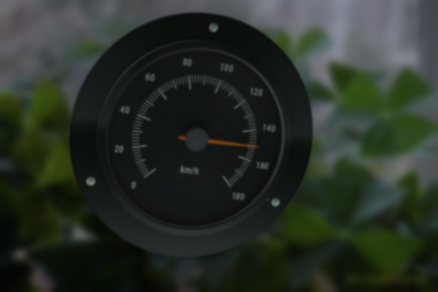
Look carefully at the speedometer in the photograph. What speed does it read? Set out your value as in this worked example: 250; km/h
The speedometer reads 150; km/h
